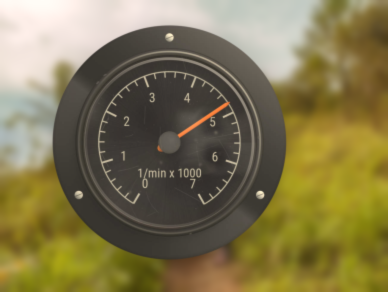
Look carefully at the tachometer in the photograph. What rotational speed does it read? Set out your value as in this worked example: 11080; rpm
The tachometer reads 4800; rpm
